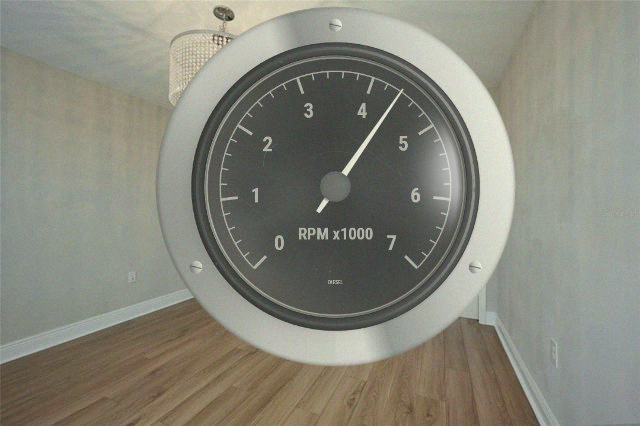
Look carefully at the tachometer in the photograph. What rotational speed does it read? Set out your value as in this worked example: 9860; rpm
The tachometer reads 4400; rpm
